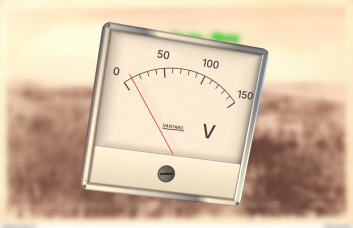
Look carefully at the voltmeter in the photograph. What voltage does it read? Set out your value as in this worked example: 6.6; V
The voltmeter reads 10; V
